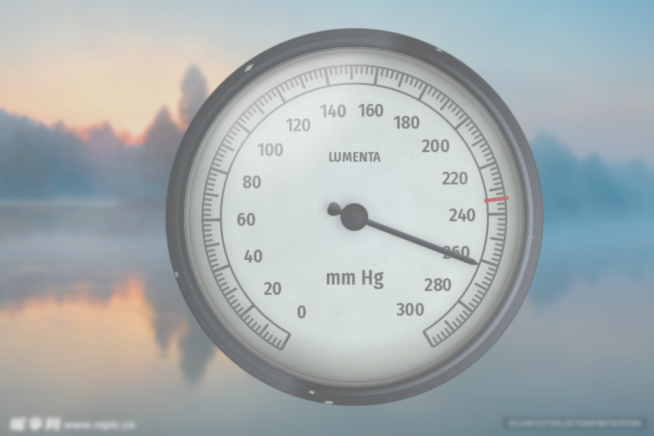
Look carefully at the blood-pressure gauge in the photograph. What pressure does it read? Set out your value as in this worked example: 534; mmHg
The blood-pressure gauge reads 262; mmHg
